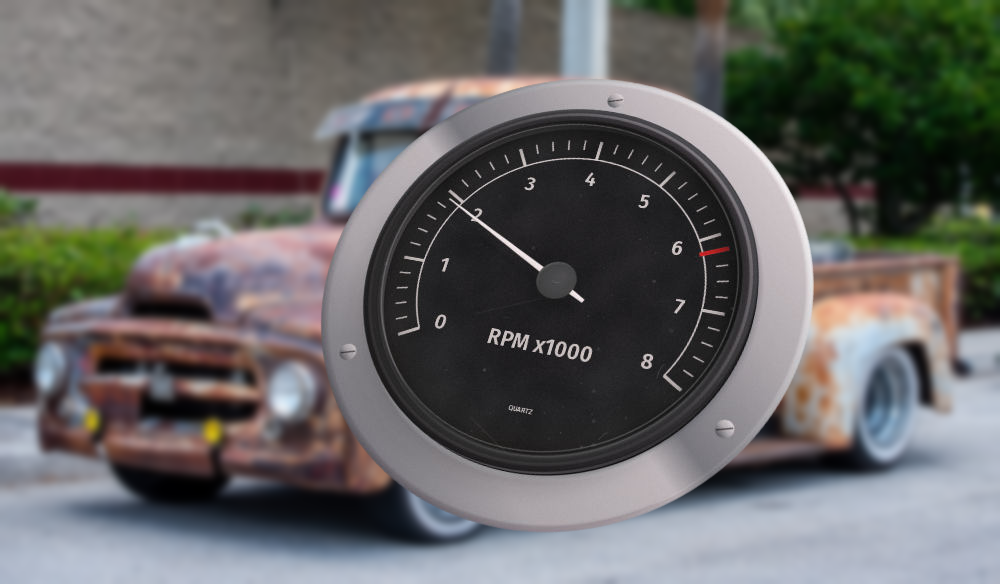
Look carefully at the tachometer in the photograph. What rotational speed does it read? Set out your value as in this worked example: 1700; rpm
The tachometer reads 1900; rpm
